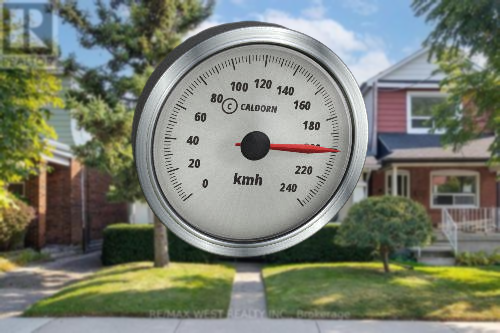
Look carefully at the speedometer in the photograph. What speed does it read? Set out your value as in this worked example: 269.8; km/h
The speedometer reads 200; km/h
